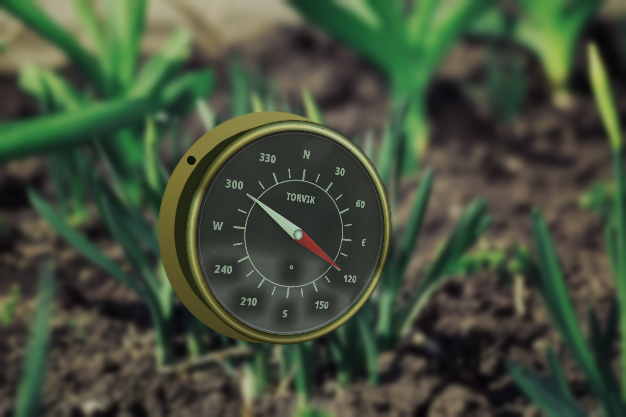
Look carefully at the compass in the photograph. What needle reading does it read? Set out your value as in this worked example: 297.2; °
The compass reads 120; °
